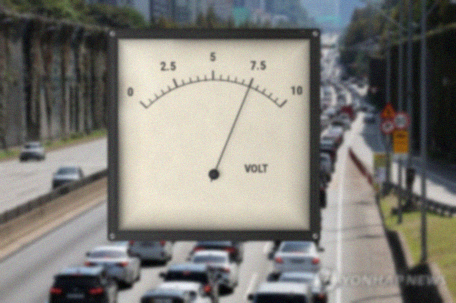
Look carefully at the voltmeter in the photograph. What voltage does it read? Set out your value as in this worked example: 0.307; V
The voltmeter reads 7.5; V
